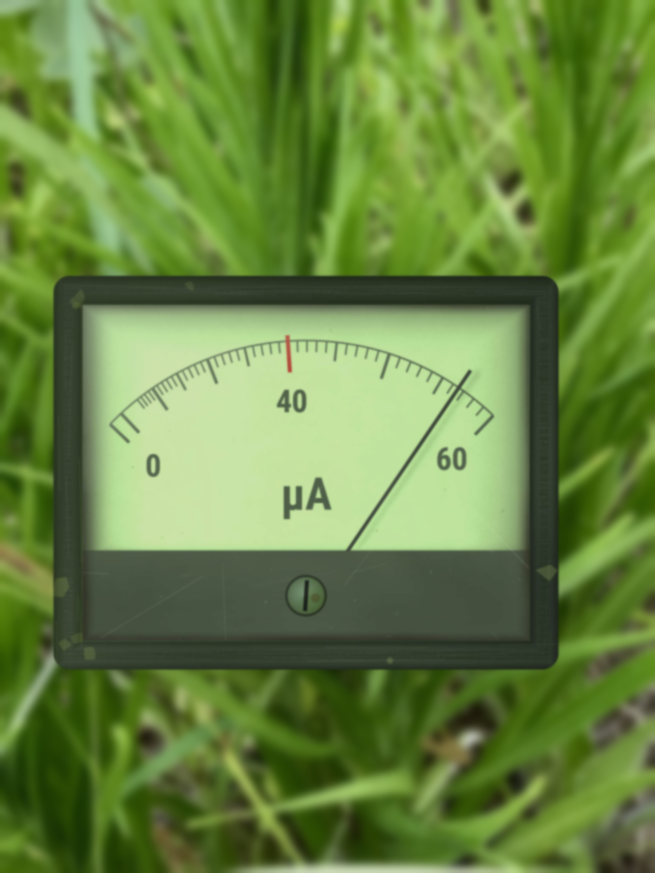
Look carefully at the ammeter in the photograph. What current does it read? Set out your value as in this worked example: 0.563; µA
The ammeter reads 56.5; µA
